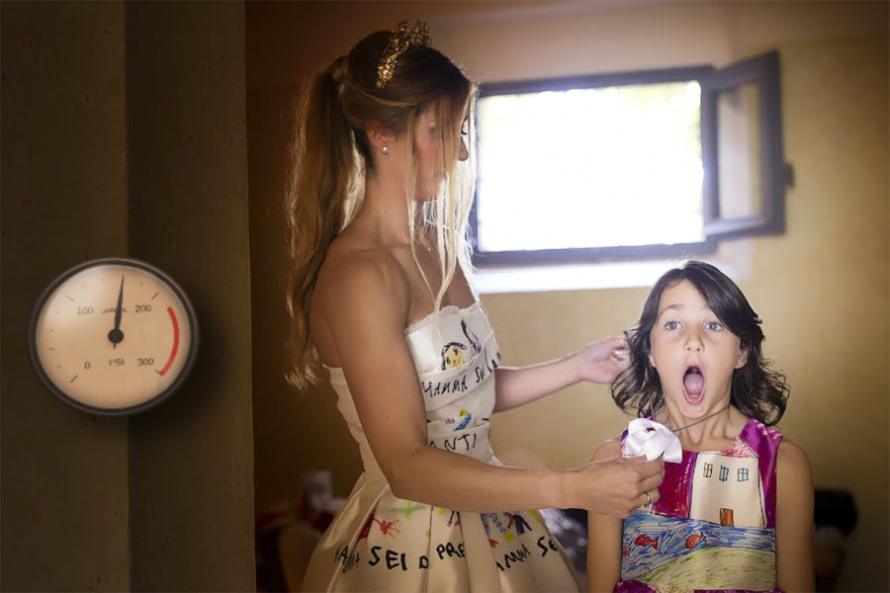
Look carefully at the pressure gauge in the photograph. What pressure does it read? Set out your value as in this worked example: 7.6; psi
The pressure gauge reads 160; psi
